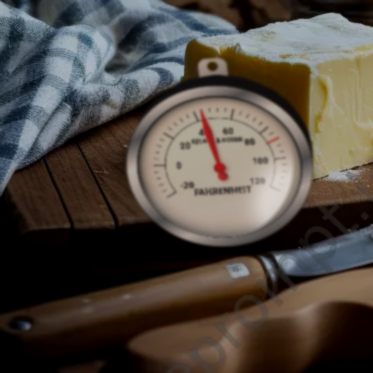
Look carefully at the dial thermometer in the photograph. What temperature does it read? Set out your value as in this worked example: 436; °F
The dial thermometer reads 44; °F
